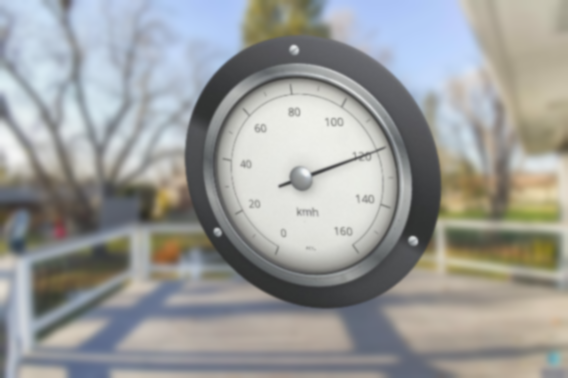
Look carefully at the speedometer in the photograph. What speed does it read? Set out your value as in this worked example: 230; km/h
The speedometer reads 120; km/h
